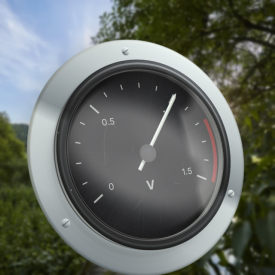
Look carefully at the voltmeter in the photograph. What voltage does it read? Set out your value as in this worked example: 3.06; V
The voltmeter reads 1; V
